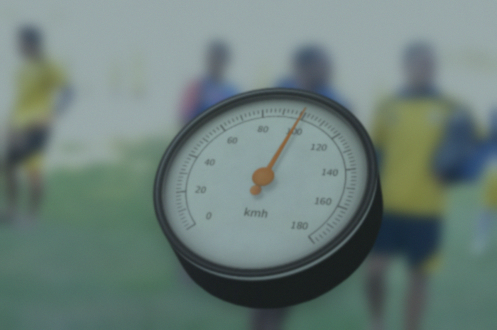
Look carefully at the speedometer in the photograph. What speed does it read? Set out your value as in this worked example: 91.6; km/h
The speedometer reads 100; km/h
